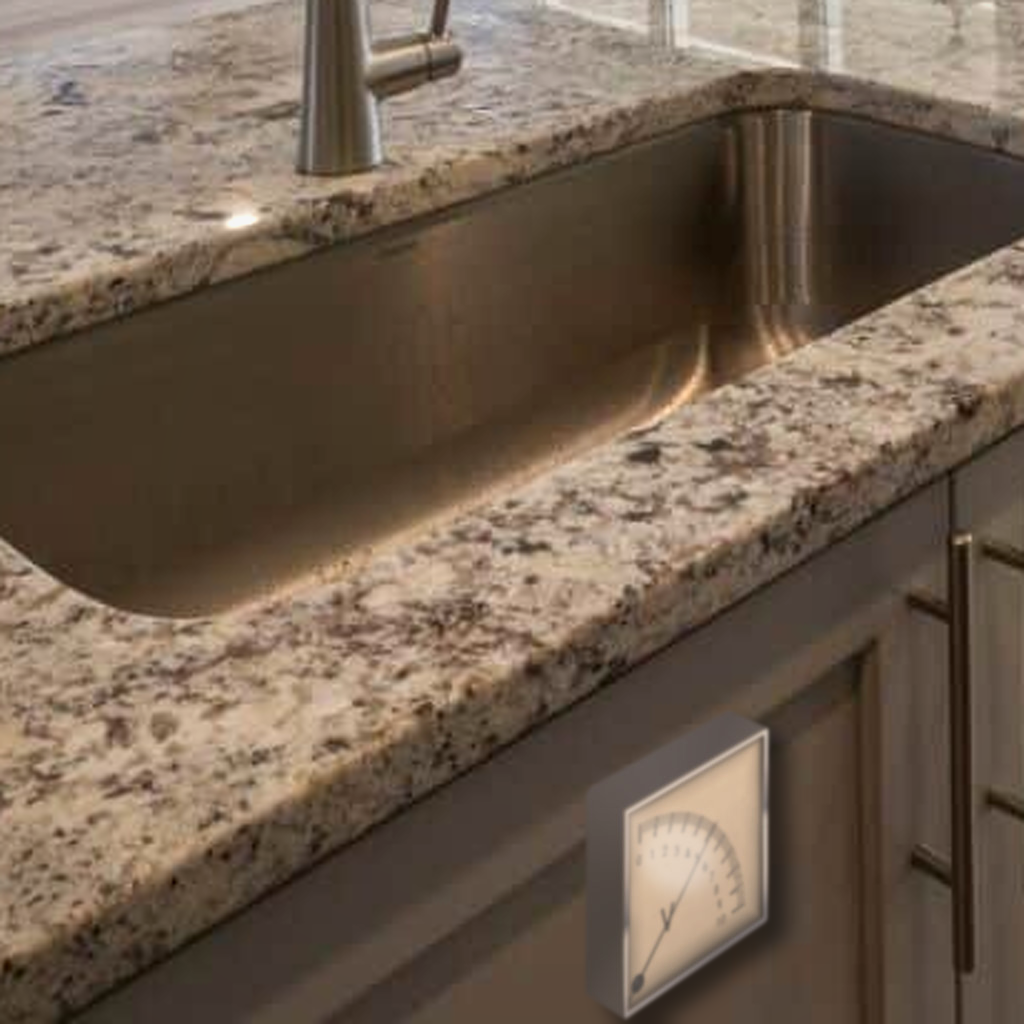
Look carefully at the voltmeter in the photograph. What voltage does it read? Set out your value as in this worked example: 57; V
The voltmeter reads 5; V
